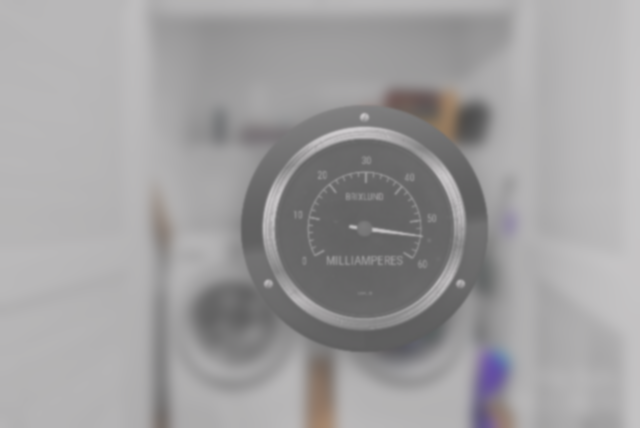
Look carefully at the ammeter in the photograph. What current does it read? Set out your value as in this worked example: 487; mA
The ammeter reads 54; mA
